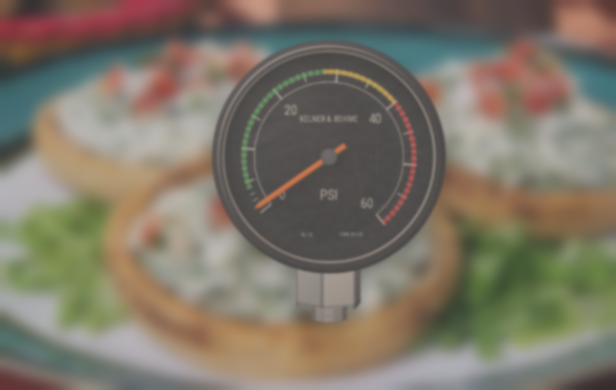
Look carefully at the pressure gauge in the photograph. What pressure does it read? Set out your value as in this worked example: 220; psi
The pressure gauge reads 1; psi
